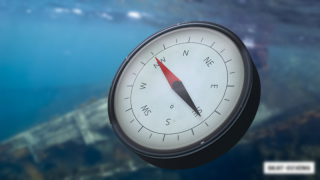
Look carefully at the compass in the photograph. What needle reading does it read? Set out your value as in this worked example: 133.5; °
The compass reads 315; °
